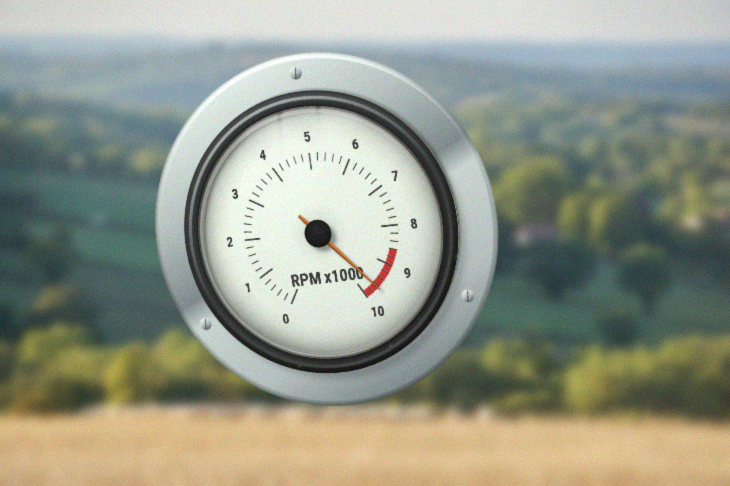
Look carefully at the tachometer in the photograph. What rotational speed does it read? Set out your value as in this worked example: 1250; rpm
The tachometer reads 9600; rpm
